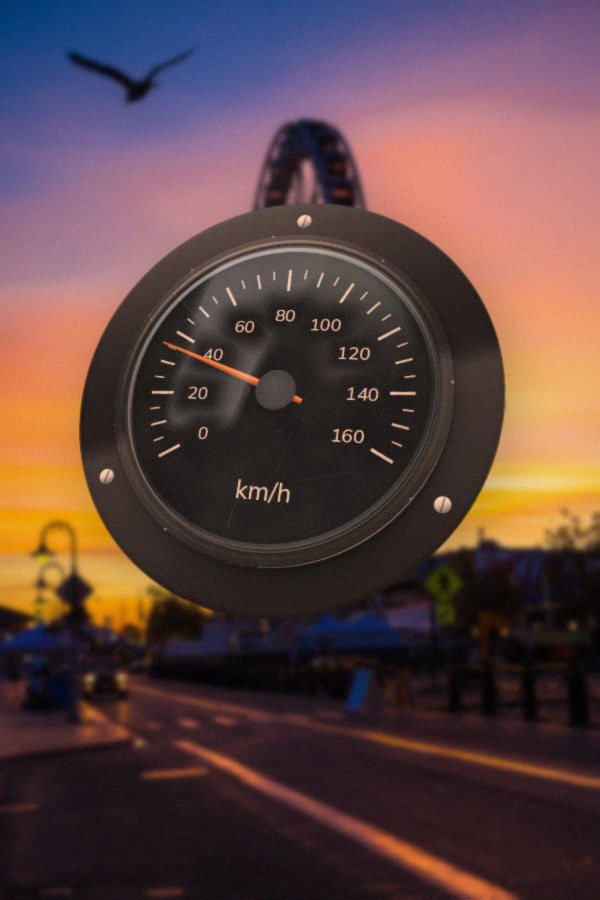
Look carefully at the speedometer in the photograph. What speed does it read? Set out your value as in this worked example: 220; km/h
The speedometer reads 35; km/h
